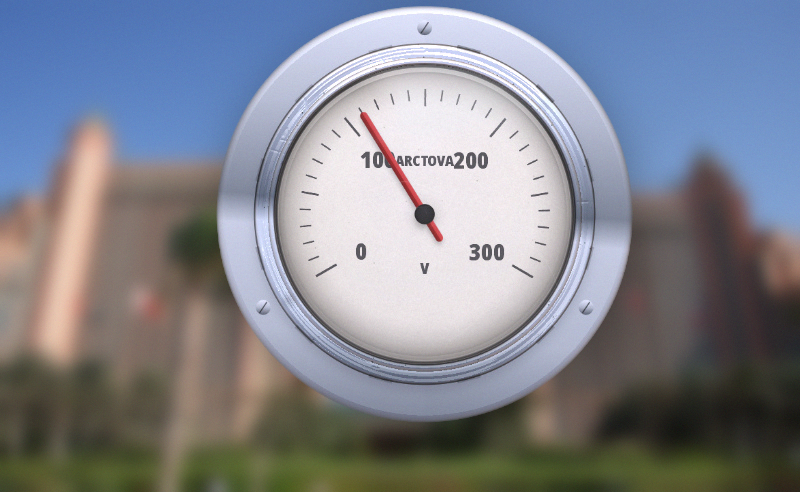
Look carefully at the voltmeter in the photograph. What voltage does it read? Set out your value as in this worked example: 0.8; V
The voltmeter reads 110; V
